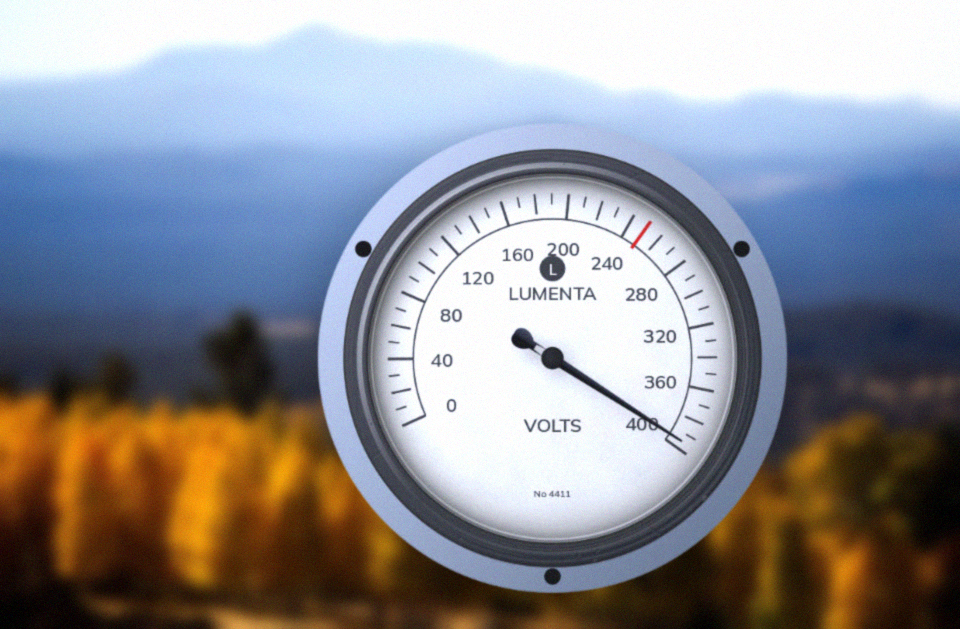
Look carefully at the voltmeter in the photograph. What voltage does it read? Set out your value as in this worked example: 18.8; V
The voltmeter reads 395; V
